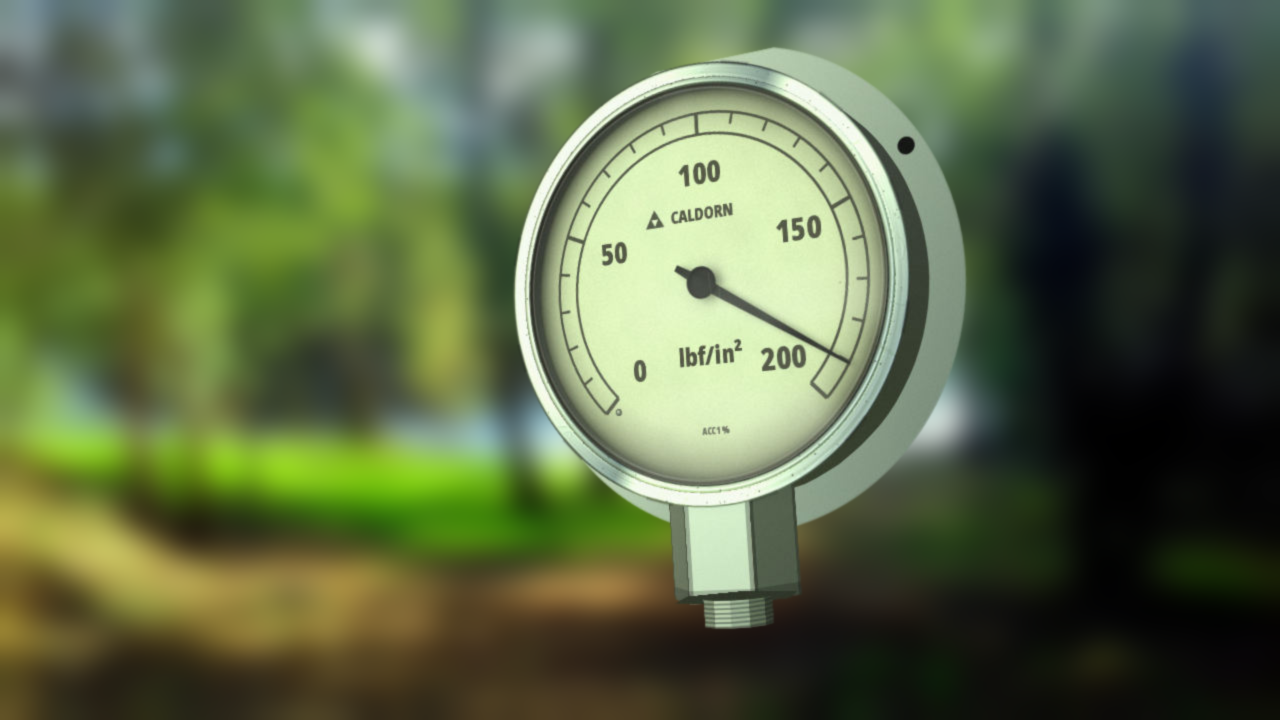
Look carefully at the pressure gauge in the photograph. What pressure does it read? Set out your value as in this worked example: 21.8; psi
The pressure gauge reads 190; psi
